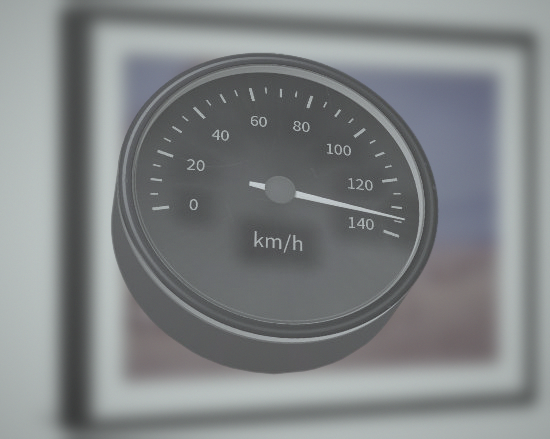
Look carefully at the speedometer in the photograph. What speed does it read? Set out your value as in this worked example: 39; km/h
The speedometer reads 135; km/h
